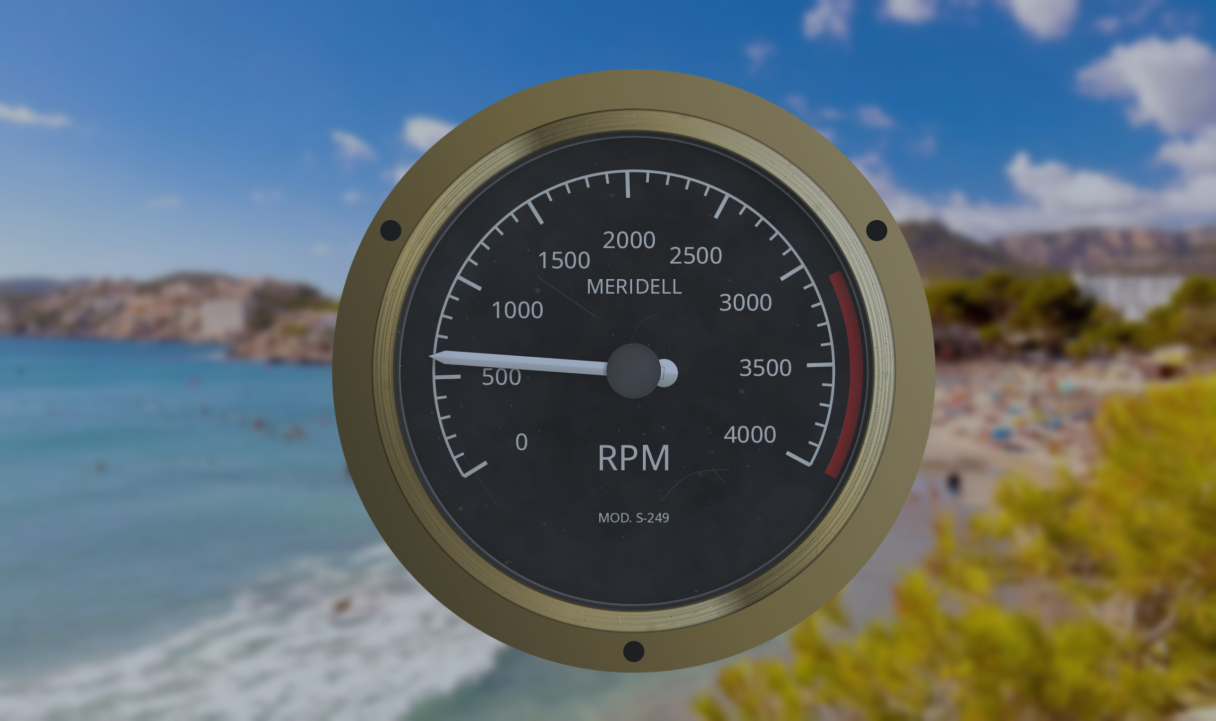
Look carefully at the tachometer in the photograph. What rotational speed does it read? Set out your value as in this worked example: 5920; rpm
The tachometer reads 600; rpm
